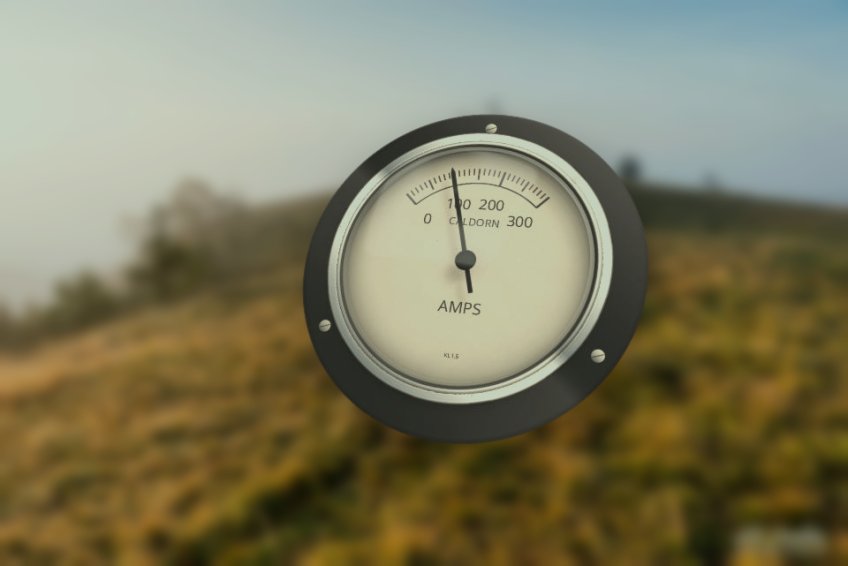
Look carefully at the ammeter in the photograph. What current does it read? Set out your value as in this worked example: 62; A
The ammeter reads 100; A
